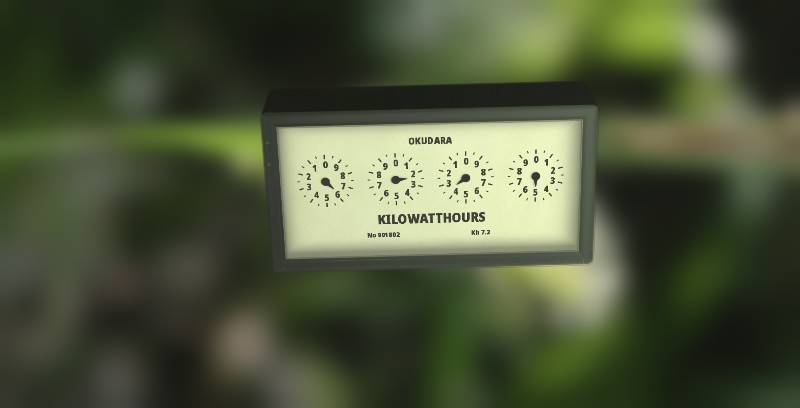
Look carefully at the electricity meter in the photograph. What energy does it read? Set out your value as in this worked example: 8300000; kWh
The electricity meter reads 6235; kWh
